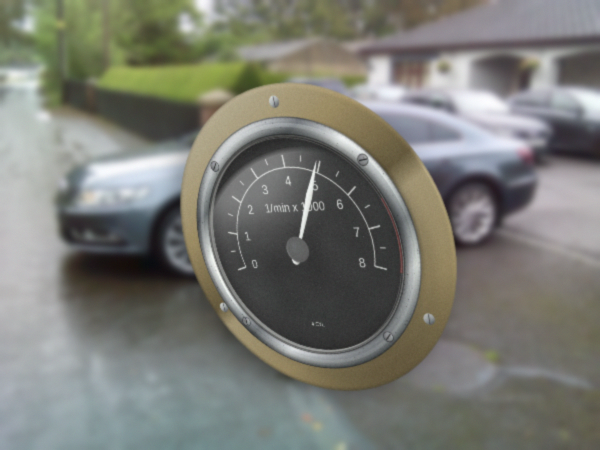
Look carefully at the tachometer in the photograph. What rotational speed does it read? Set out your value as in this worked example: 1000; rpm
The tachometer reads 5000; rpm
